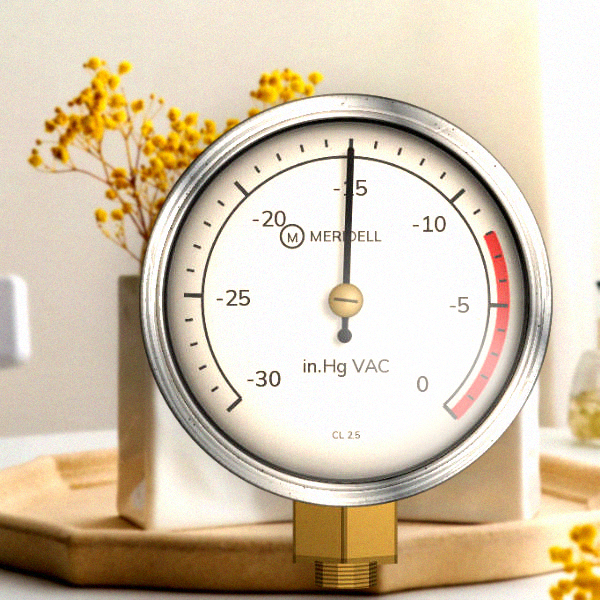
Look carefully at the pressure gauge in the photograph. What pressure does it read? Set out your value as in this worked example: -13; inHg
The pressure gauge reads -15; inHg
